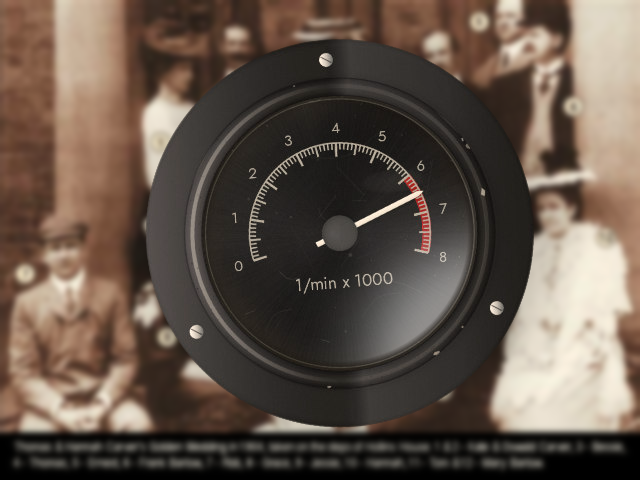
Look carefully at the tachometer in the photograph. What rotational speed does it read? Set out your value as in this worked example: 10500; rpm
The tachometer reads 6500; rpm
